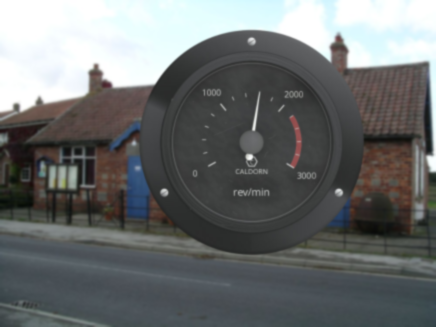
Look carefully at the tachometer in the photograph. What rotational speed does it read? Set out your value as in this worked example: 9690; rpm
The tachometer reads 1600; rpm
